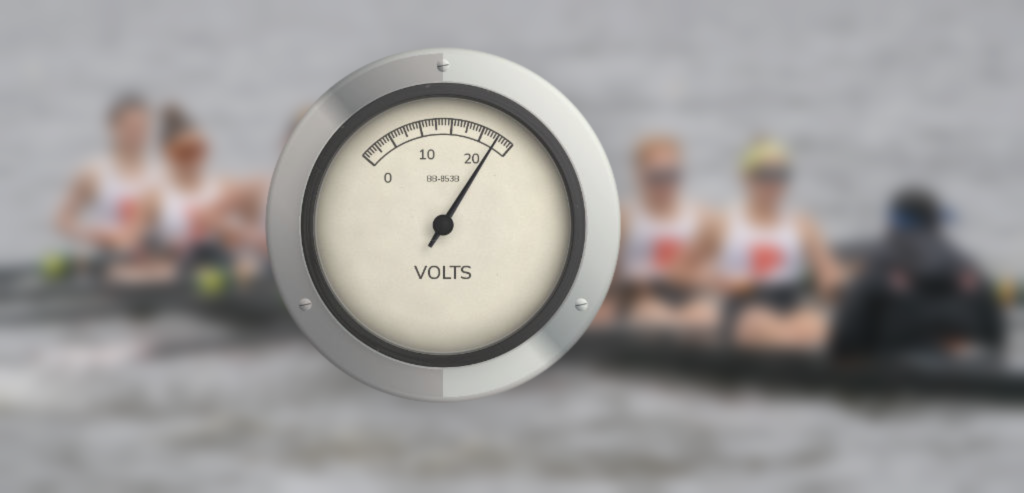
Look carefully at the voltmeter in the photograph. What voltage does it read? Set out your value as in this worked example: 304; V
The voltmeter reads 22.5; V
